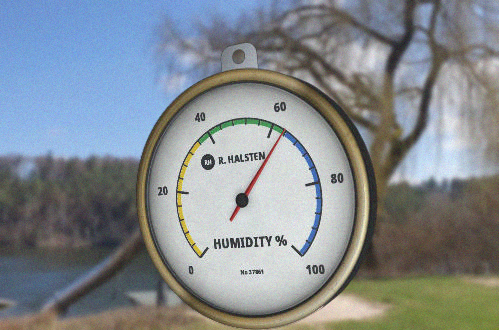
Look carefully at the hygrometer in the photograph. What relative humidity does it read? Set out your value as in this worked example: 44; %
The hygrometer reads 64; %
